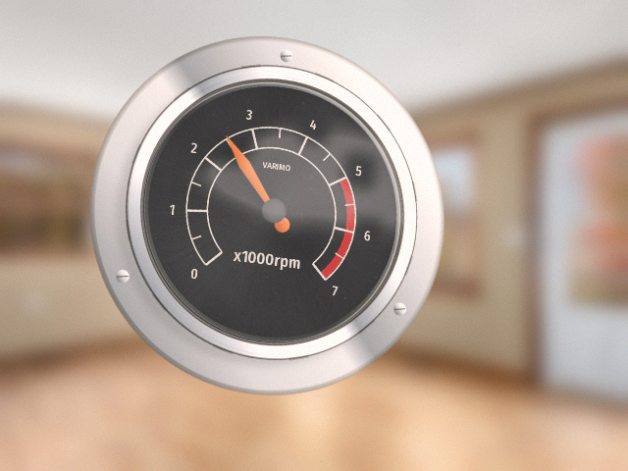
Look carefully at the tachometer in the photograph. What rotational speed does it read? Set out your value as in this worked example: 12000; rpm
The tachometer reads 2500; rpm
